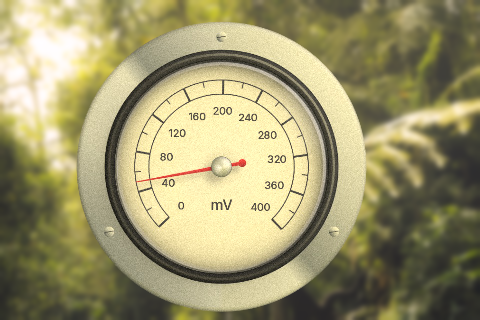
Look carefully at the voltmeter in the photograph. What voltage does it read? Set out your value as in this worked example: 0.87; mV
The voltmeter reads 50; mV
